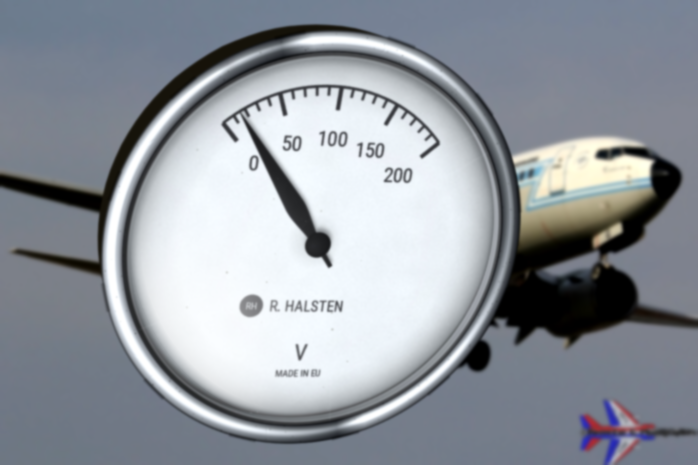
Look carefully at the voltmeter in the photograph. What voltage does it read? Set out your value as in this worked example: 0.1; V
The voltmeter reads 15; V
